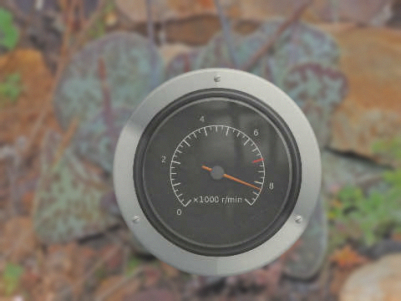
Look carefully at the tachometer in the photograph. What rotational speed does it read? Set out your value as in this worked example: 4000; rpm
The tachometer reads 8250; rpm
